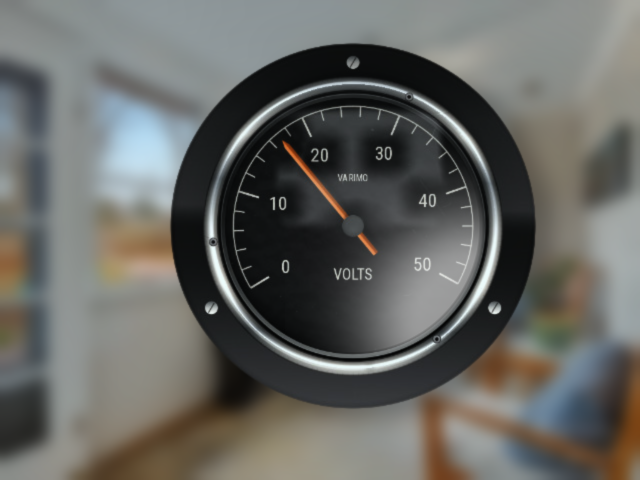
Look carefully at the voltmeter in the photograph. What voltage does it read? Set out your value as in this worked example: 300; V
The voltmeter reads 17; V
